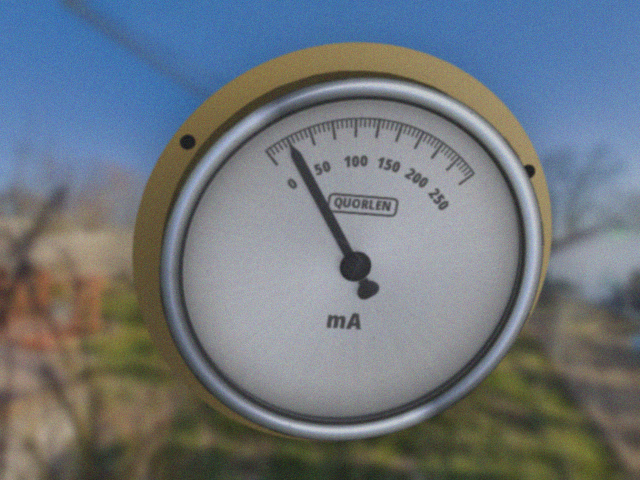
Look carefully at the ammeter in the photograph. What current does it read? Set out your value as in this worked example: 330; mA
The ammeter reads 25; mA
